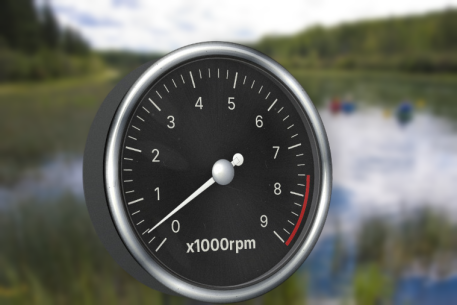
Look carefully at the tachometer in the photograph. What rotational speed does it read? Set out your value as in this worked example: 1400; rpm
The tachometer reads 400; rpm
